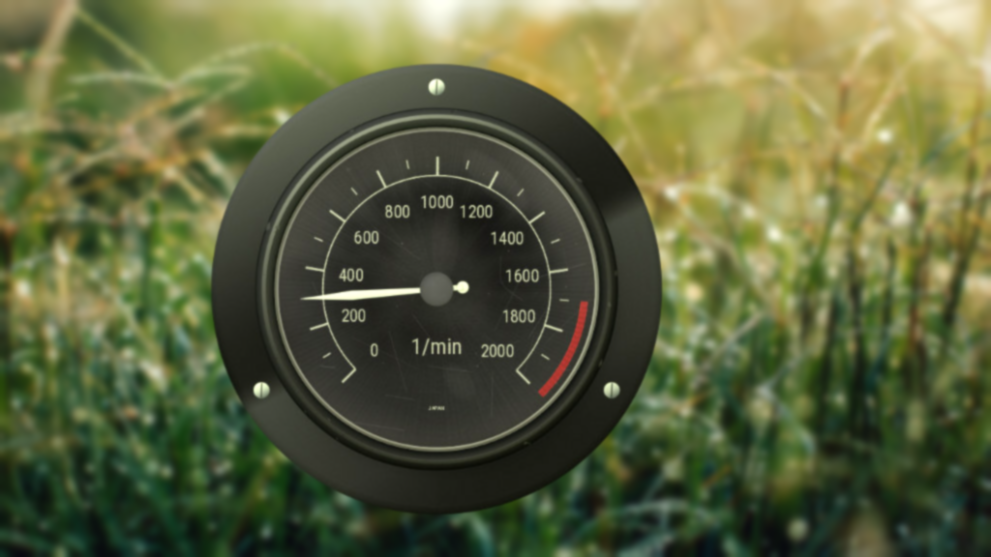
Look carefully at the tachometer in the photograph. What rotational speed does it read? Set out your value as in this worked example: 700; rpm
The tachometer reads 300; rpm
